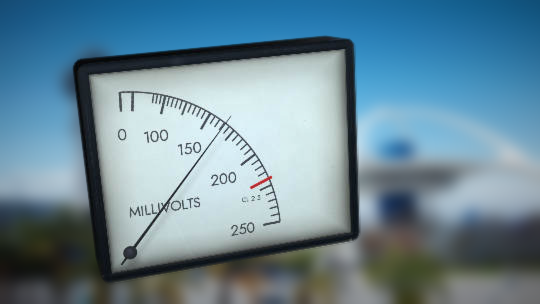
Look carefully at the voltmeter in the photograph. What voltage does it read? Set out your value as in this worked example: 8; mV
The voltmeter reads 165; mV
